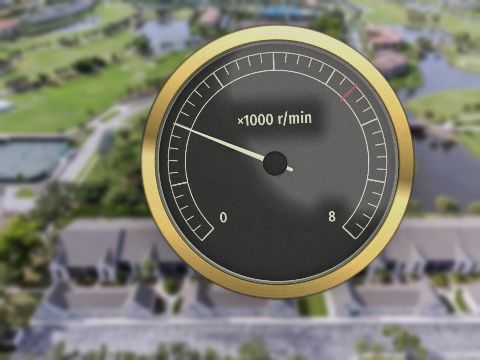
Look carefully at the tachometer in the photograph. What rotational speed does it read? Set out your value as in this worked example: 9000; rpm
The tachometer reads 2000; rpm
